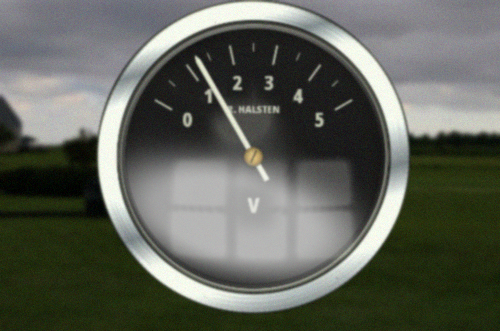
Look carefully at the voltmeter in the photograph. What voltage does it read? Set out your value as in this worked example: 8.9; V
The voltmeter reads 1.25; V
